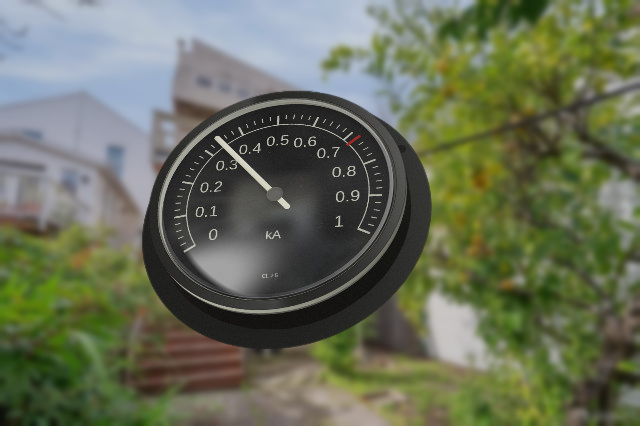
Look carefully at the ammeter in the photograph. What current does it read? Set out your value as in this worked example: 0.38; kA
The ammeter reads 0.34; kA
